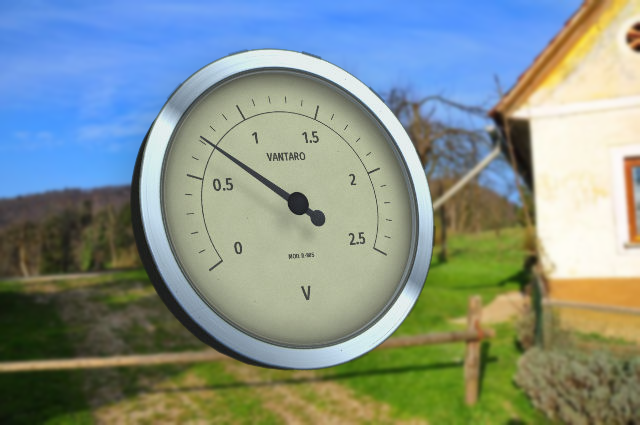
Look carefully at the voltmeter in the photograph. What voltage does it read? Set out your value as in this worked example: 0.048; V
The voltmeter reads 0.7; V
